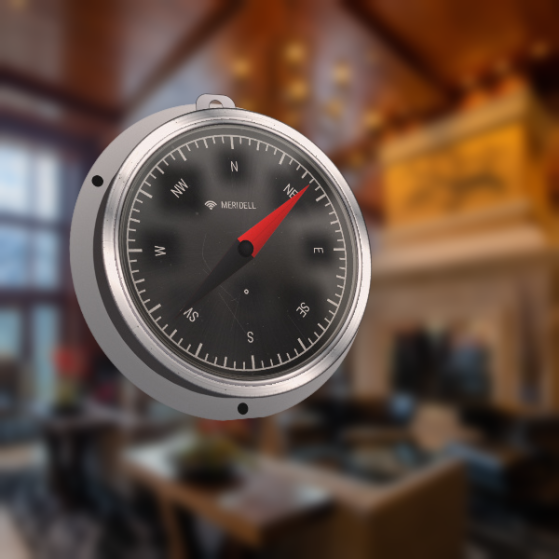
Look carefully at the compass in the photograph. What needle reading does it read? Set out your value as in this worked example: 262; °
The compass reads 50; °
